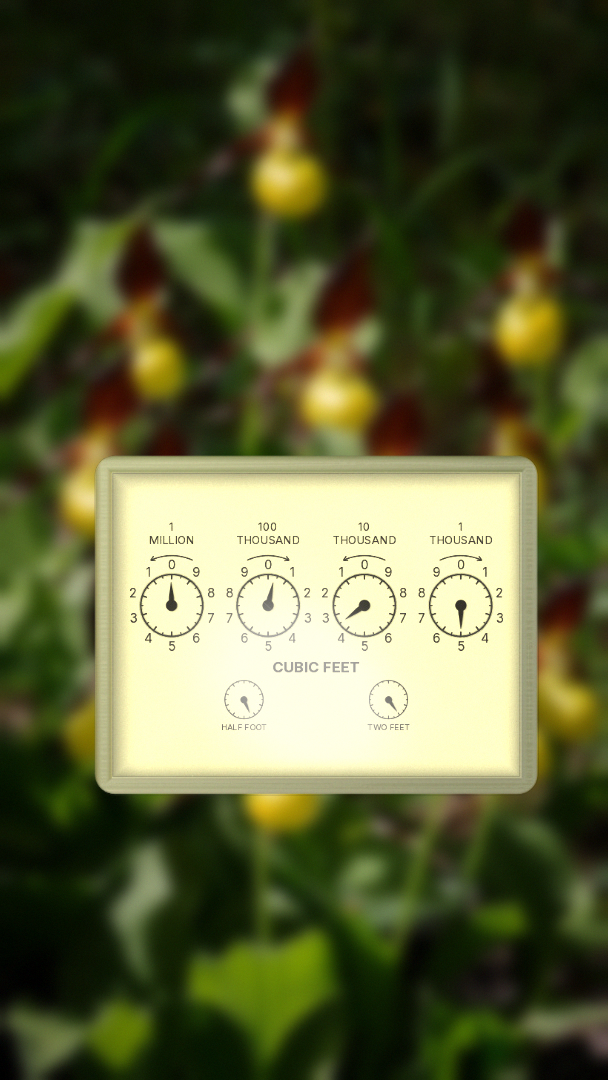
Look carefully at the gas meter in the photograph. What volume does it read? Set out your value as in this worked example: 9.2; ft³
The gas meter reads 3500; ft³
